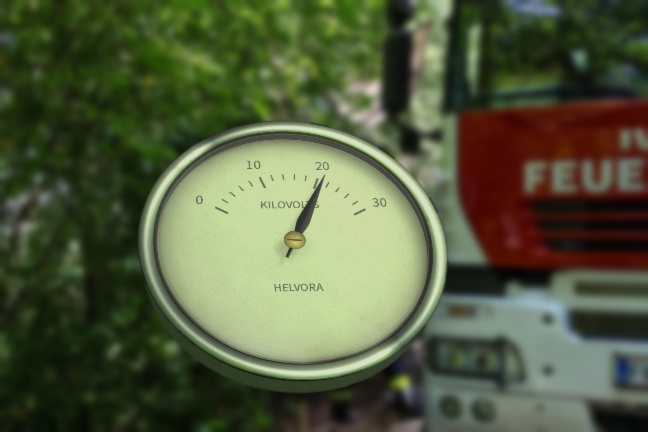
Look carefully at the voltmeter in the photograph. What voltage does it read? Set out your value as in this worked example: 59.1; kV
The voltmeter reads 21; kV
